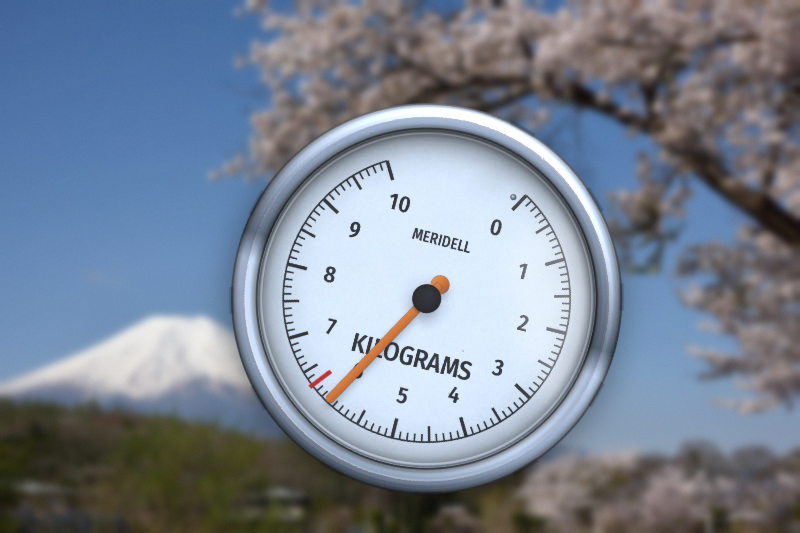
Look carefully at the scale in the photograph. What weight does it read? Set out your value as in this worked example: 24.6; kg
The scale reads 6; kg
